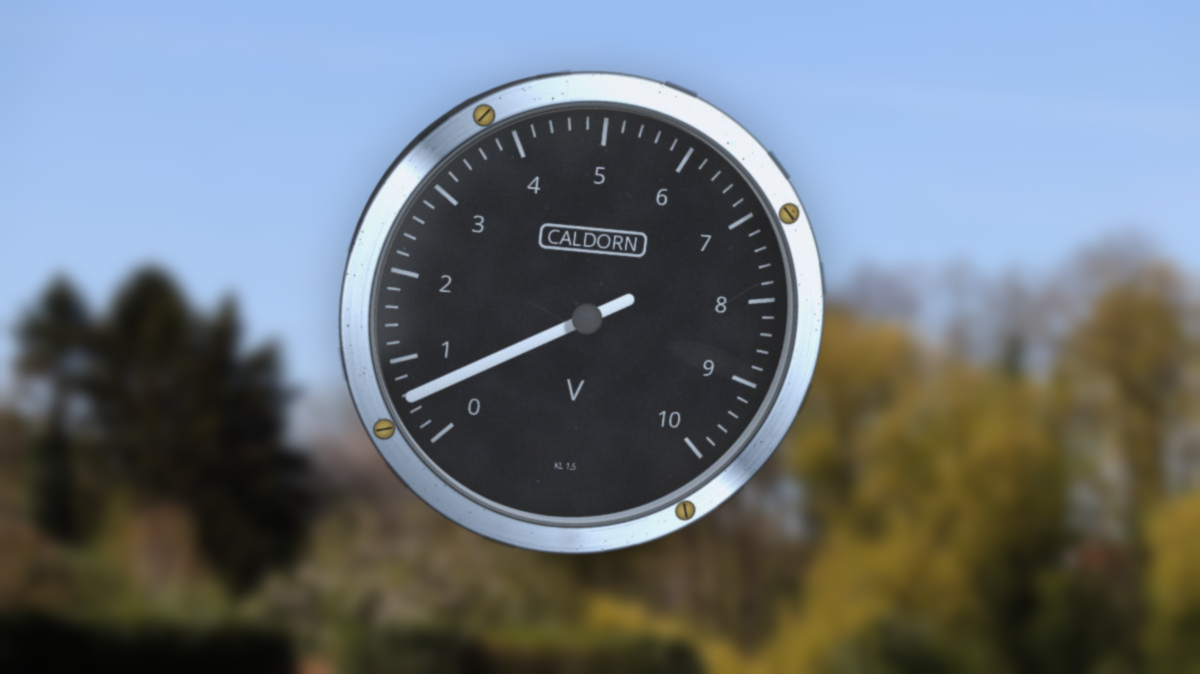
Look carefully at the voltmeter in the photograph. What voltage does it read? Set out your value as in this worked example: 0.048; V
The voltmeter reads 0.6; V
